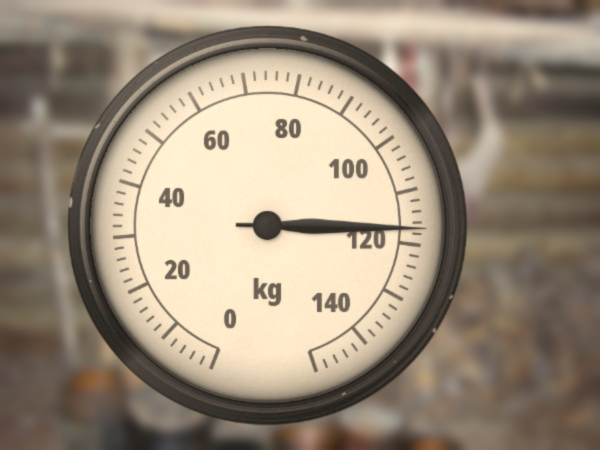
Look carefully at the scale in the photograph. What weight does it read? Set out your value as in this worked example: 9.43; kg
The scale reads 117; kg
